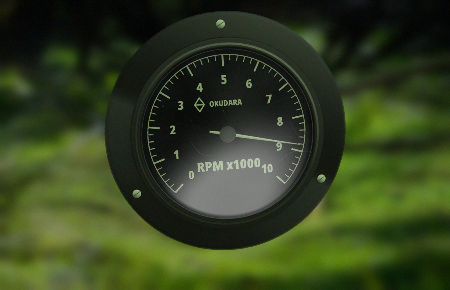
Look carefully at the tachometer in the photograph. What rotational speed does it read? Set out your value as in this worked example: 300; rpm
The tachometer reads 8800; rpm
